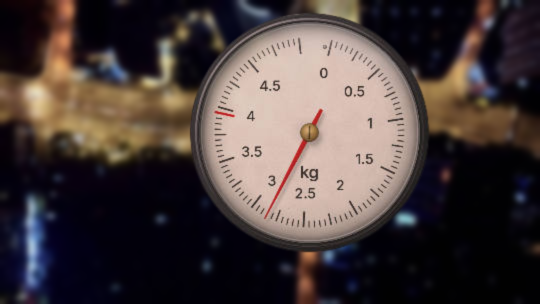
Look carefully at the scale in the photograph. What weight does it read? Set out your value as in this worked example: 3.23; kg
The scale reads 2.85; kg
